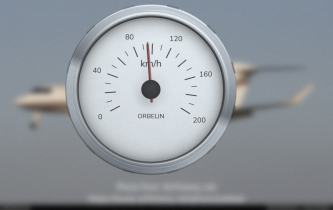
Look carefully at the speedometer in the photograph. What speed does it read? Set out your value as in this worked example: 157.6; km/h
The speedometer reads 95; km/h
